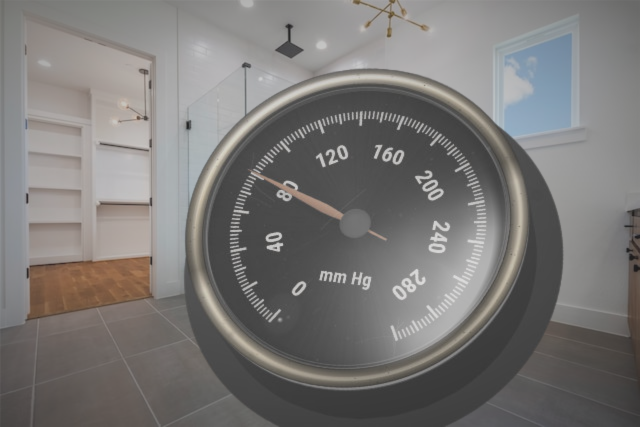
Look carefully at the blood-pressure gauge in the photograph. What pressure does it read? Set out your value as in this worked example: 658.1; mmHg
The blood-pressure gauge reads 80; mmHg
